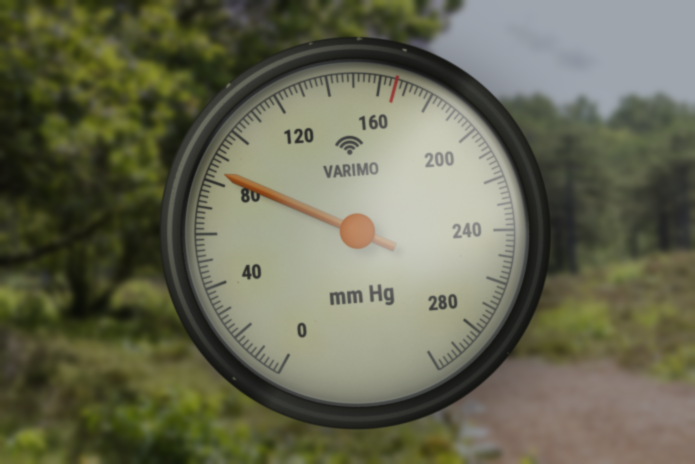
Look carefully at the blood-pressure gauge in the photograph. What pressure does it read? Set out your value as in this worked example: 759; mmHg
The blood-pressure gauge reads 84; mmHg
